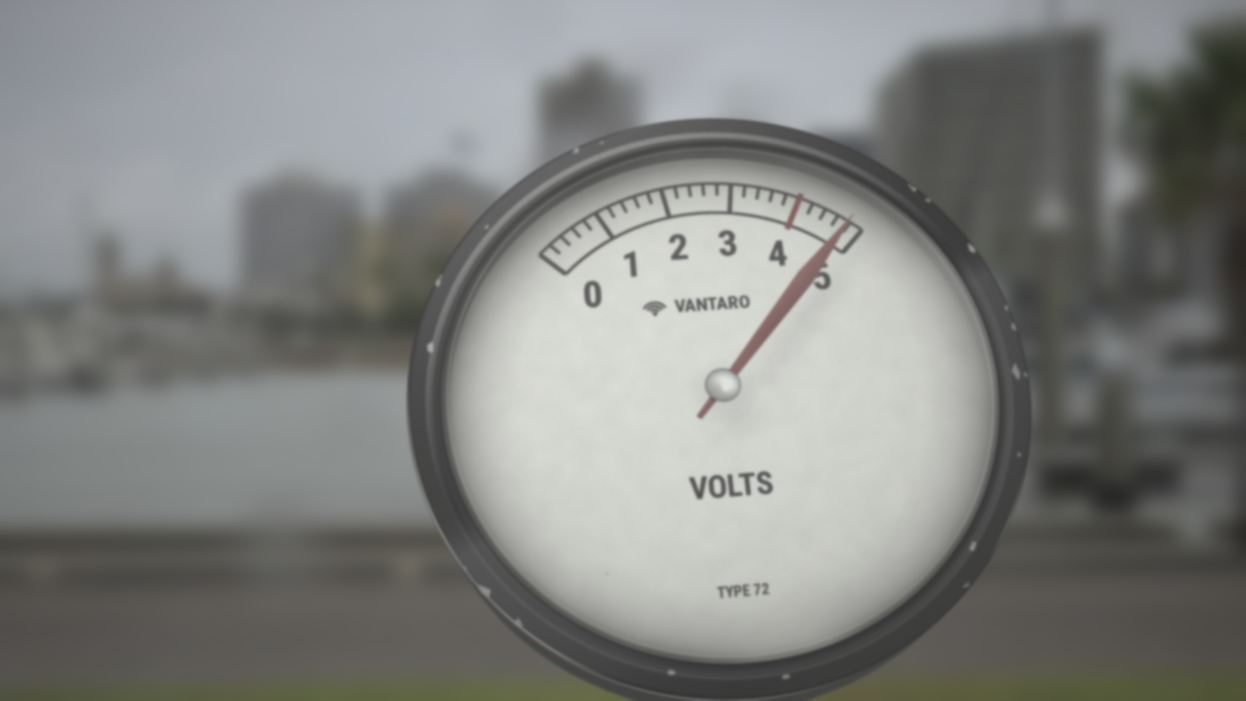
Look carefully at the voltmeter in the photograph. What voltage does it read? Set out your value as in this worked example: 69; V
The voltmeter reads 4.8; V
